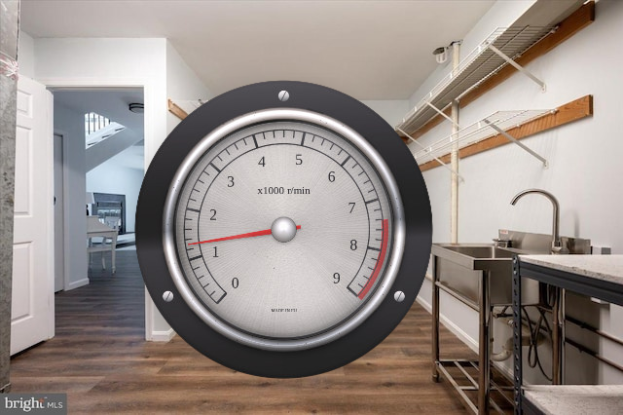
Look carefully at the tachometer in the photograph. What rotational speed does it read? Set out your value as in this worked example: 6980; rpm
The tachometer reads 1300; rpm
